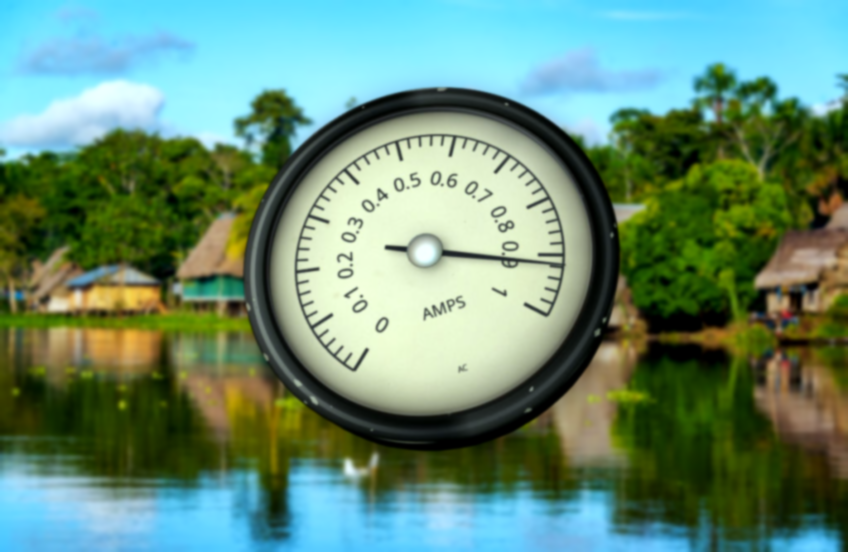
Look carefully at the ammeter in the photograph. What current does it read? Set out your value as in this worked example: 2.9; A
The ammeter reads 0.92; A
